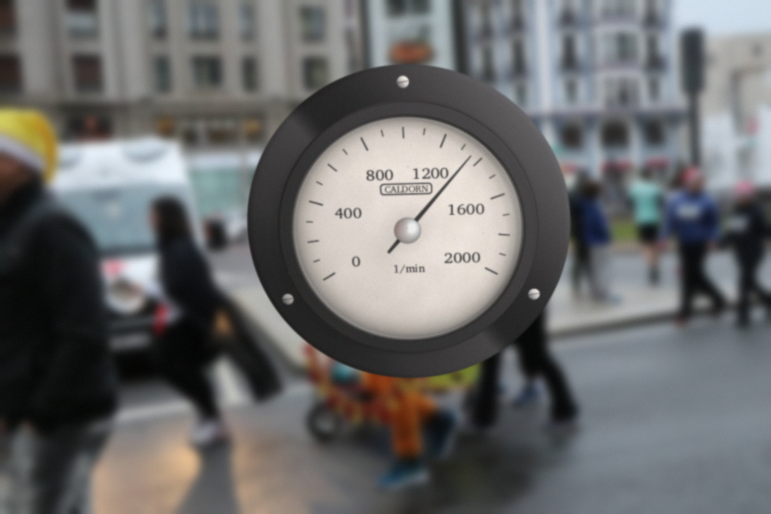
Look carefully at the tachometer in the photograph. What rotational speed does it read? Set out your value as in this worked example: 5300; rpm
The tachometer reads 1350; rpm
